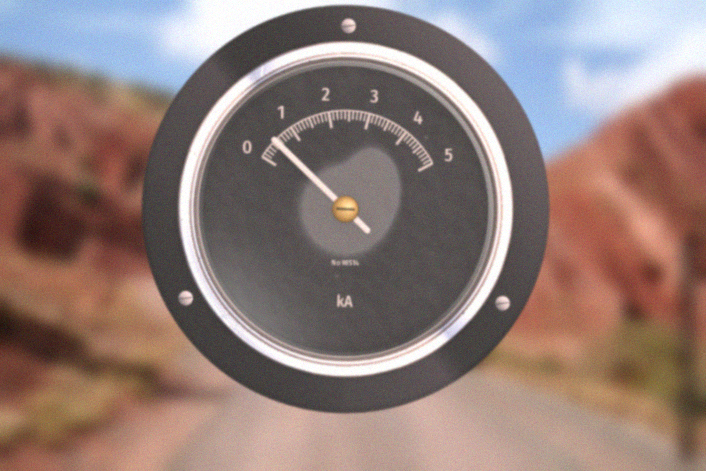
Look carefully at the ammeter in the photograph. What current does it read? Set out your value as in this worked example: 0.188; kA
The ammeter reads 0.5; kA
